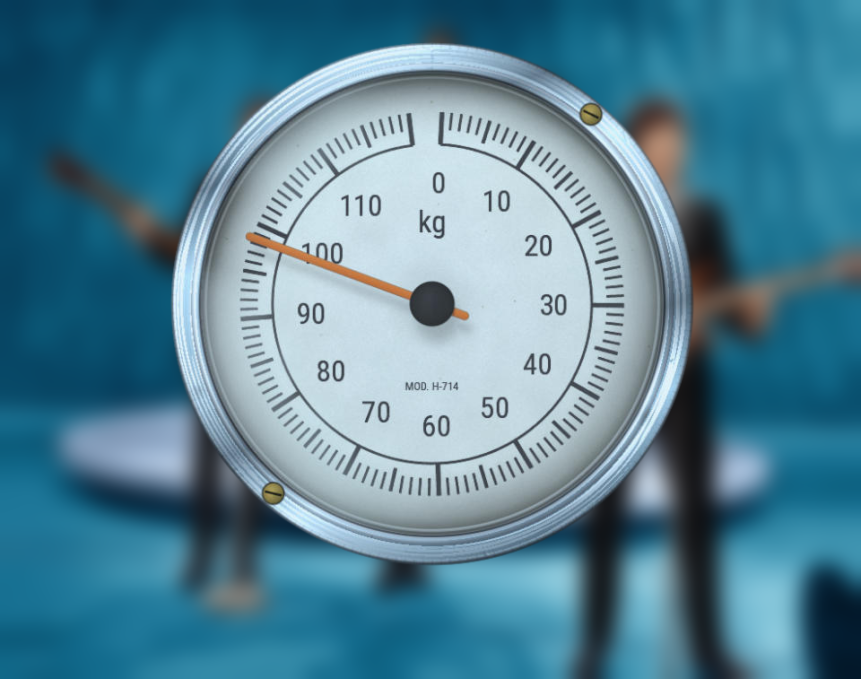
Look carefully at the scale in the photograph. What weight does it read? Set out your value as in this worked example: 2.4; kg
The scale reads 98.5; kg
